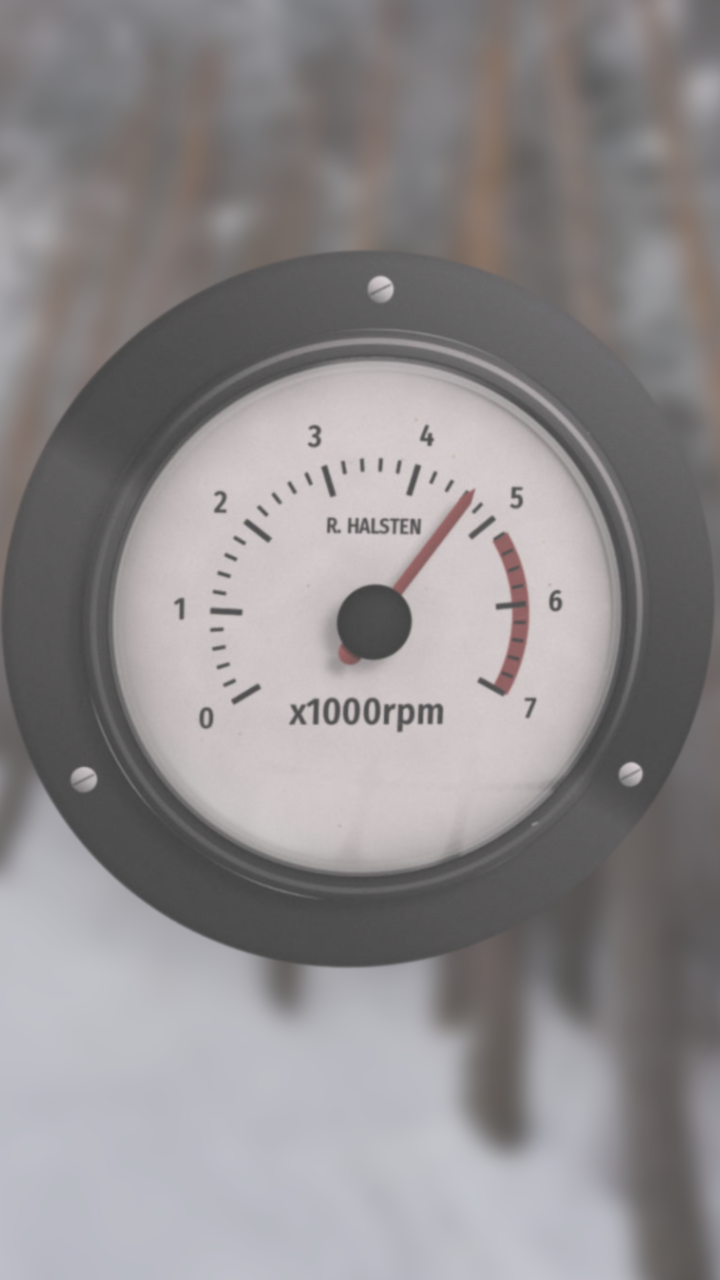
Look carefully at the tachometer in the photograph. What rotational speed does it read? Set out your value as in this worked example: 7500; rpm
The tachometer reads 4600; rpm
